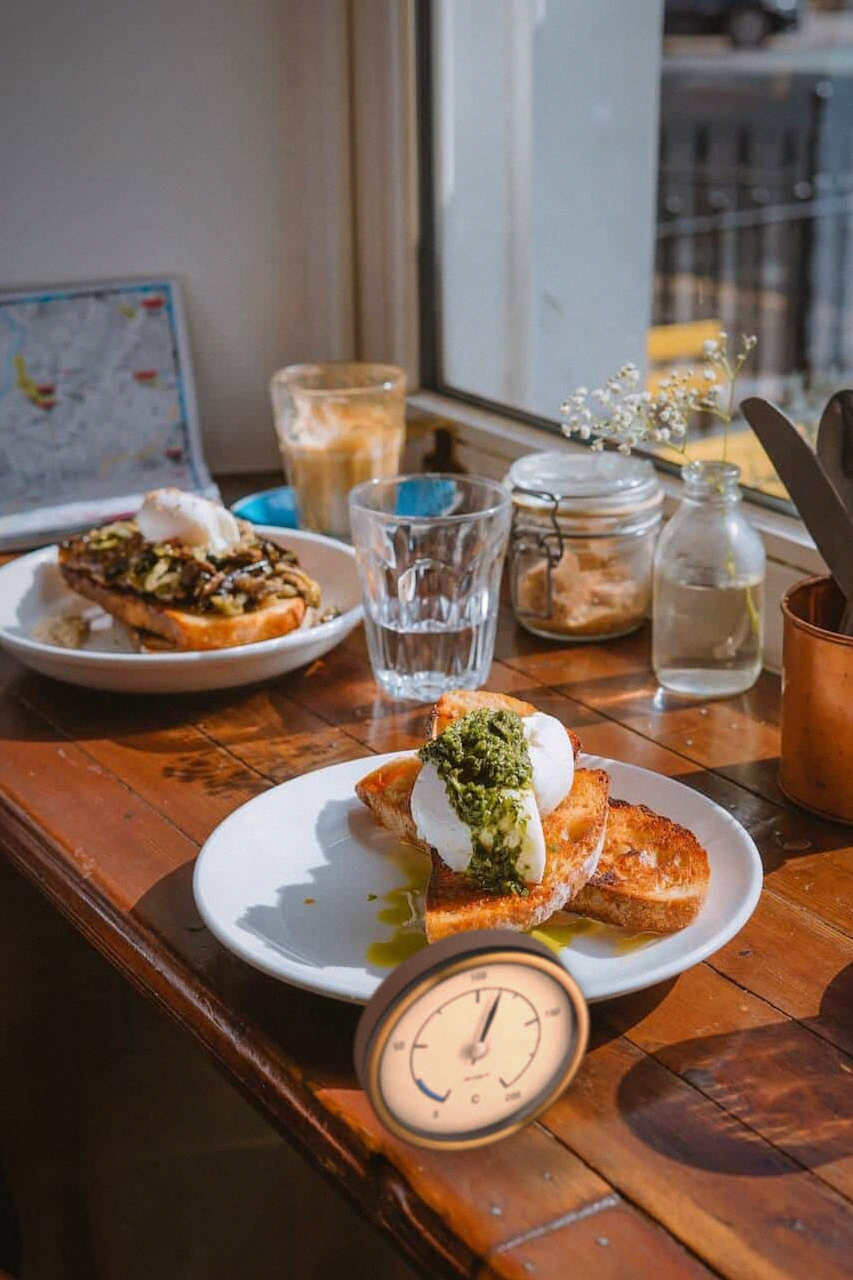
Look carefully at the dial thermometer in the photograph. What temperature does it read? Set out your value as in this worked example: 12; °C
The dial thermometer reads 112.5; °C
